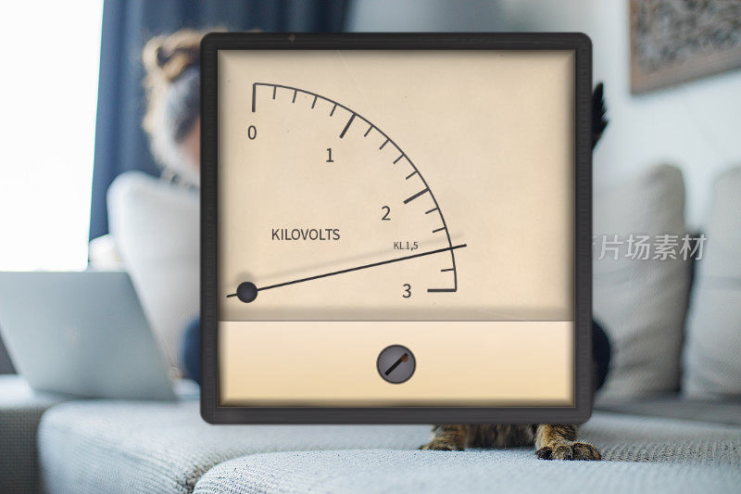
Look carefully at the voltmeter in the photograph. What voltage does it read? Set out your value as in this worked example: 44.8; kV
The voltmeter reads 2.6; kV
